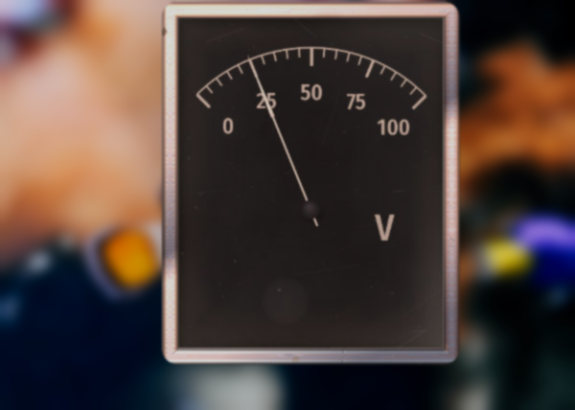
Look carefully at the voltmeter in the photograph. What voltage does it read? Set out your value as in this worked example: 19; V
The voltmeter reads 25; V
